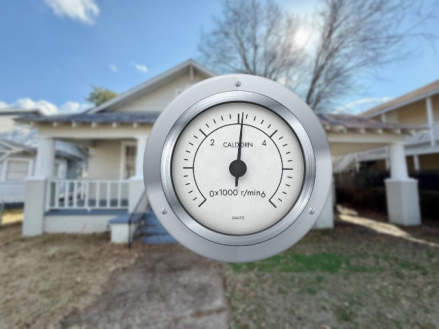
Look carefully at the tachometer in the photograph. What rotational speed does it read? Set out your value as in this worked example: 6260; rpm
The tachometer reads 3100; rpm
